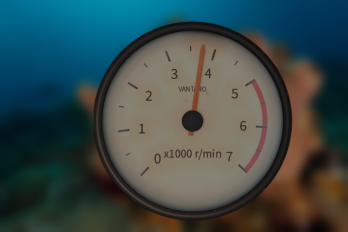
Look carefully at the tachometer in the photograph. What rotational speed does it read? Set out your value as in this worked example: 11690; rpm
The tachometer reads 3750; rpm
